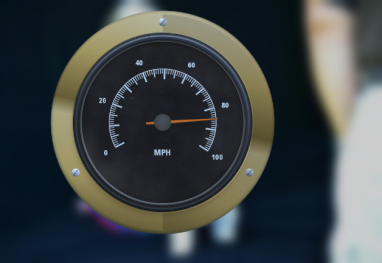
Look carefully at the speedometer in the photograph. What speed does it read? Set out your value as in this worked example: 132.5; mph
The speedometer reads 85; mph
